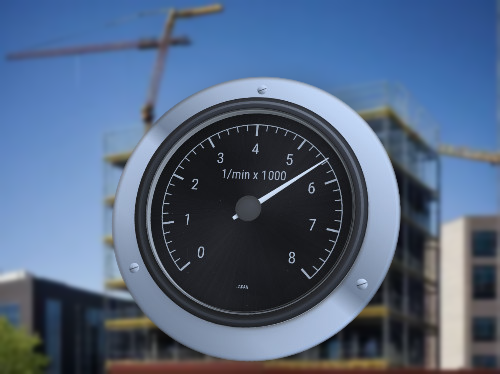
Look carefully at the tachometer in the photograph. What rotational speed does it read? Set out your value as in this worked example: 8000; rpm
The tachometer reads 5600; rpm
